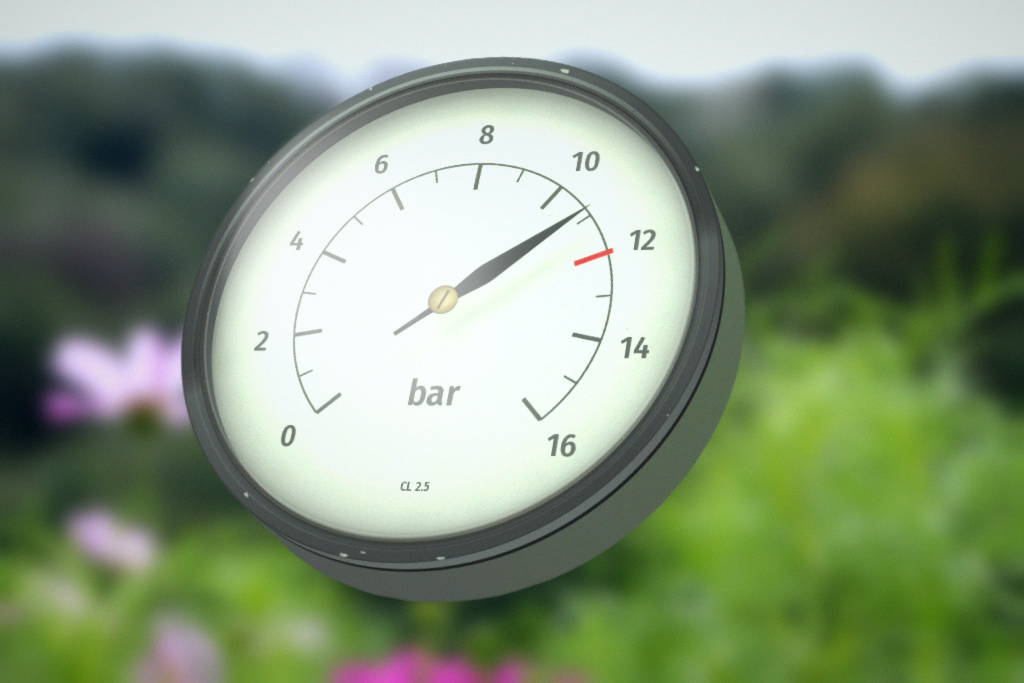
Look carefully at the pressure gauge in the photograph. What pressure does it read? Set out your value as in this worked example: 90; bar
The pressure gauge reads 11; bar
